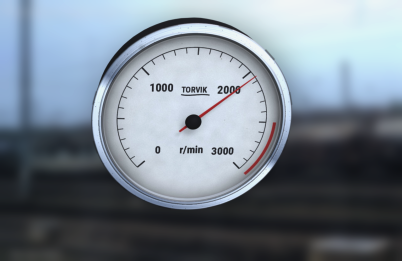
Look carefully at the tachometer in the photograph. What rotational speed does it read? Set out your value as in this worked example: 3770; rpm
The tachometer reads 2050; rpm
